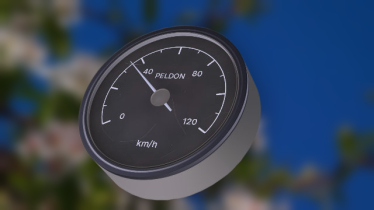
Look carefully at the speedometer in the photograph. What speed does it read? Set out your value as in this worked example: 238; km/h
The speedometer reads 35; km/h
